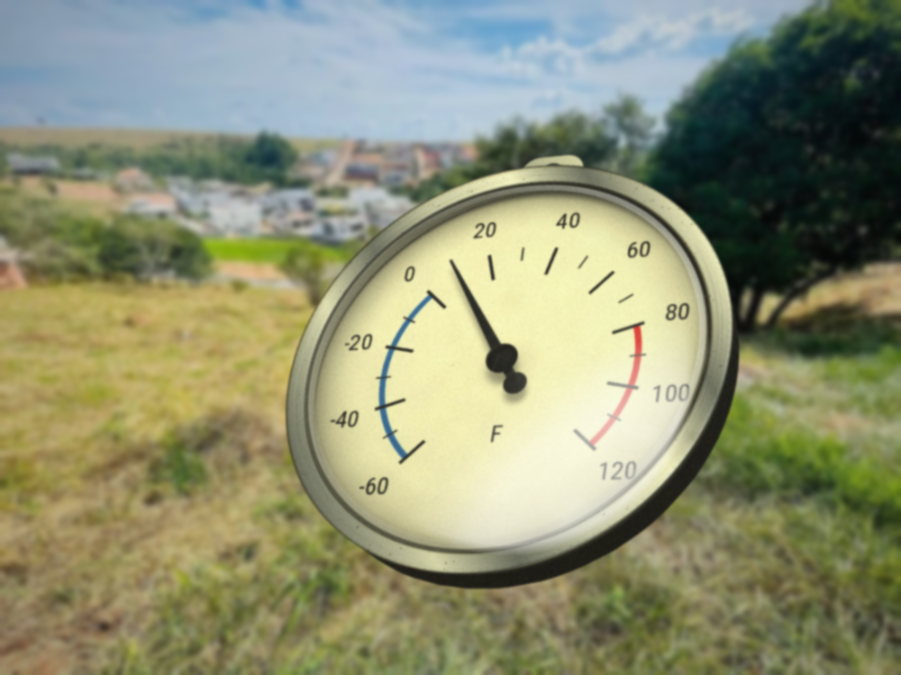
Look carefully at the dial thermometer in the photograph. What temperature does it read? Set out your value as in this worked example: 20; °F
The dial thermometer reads 10; °F
